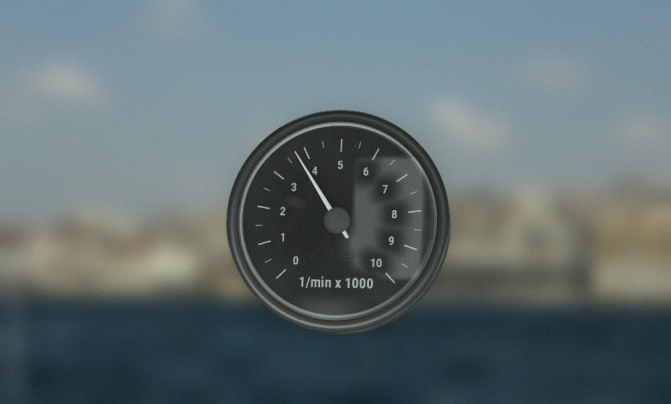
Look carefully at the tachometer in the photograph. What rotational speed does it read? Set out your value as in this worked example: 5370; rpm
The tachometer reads 3750; rpm
